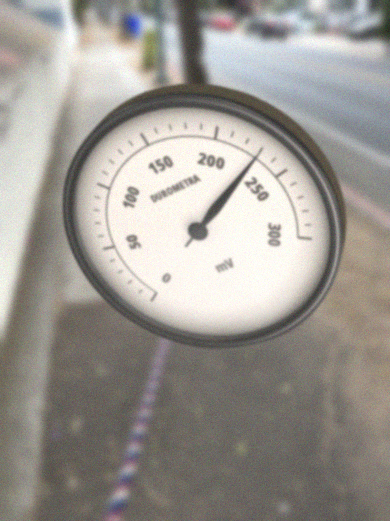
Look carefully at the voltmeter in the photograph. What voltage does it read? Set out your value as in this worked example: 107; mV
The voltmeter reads 230; mV
